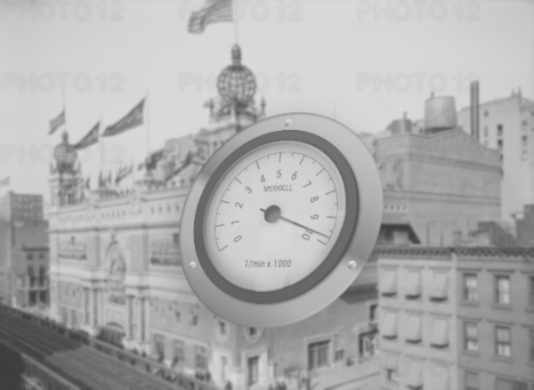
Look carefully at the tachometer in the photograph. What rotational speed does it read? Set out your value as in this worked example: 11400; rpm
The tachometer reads 9750; rpm
